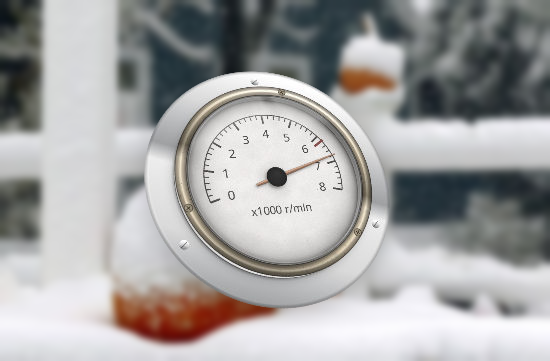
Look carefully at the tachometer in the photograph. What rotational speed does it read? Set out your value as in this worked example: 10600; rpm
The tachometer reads 6800; rpm
